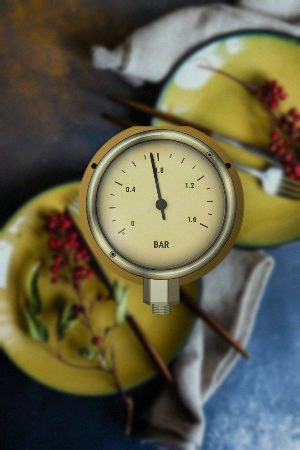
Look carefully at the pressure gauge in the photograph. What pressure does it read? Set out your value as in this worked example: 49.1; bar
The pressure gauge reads 0.75; bar
